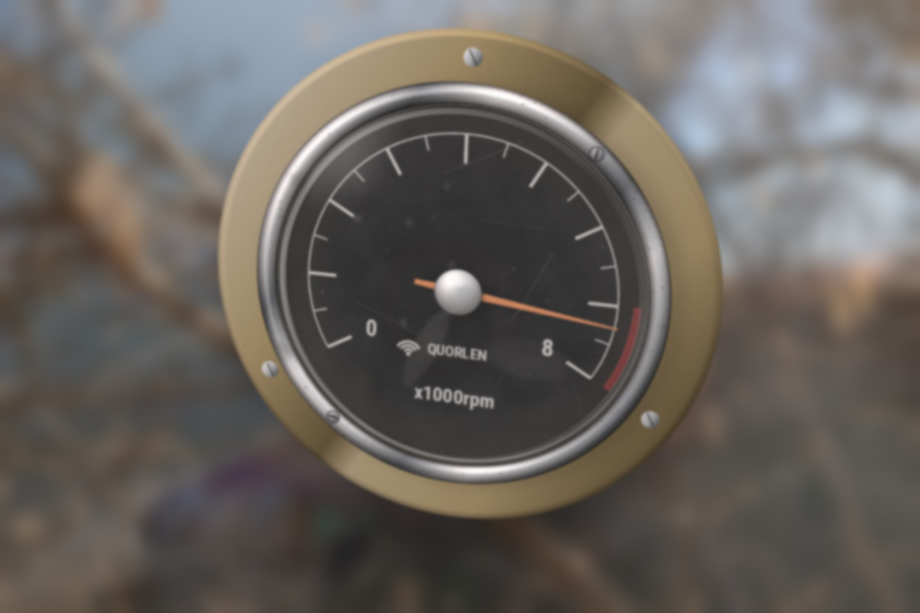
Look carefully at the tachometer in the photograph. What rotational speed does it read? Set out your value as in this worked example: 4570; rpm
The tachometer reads 7250; rpm
